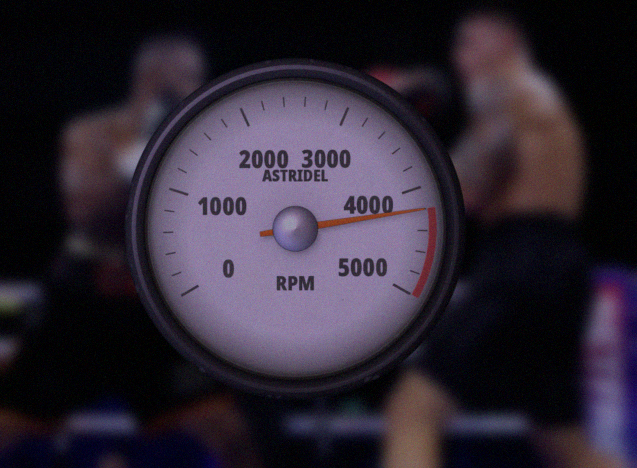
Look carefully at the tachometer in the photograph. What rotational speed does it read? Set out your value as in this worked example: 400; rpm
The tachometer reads 4200; rpm
